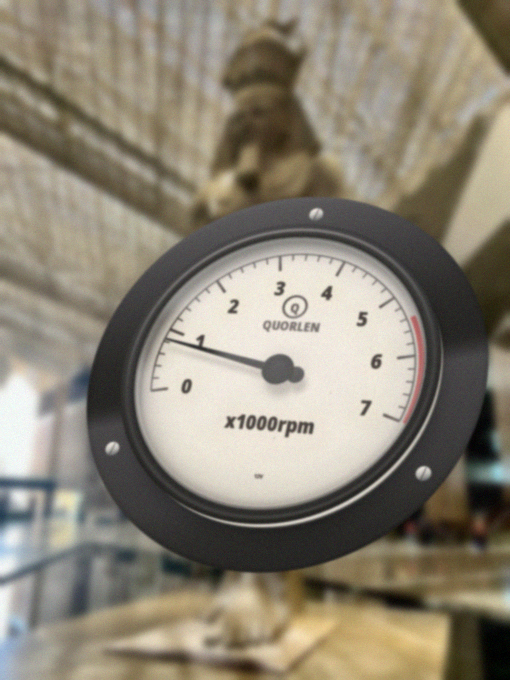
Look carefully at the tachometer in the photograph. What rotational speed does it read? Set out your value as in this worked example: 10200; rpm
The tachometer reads 800; rpm
